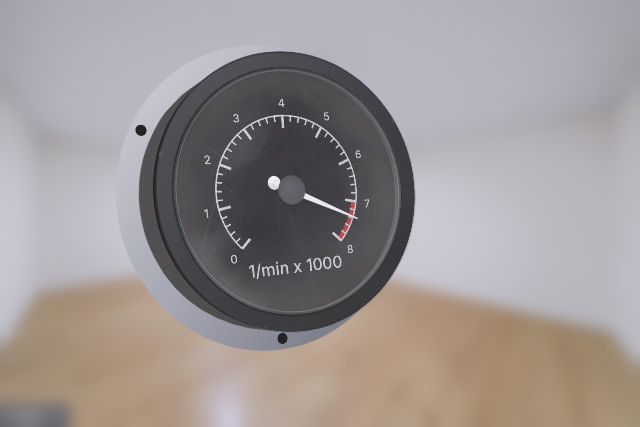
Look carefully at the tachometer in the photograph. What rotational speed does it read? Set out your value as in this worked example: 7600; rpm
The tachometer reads 7400; rpm
